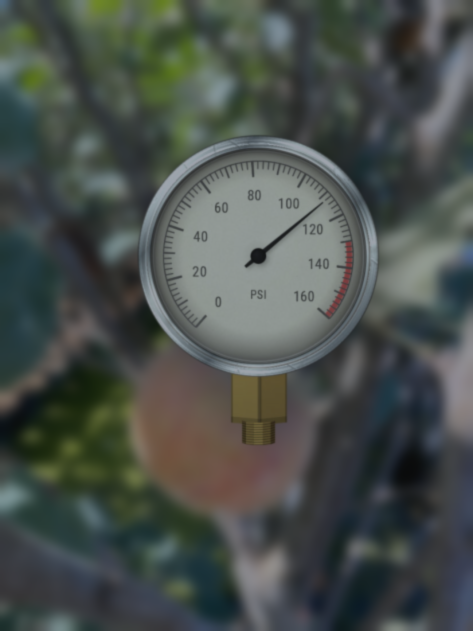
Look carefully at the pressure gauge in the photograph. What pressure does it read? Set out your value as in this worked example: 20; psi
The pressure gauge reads 112; psi
